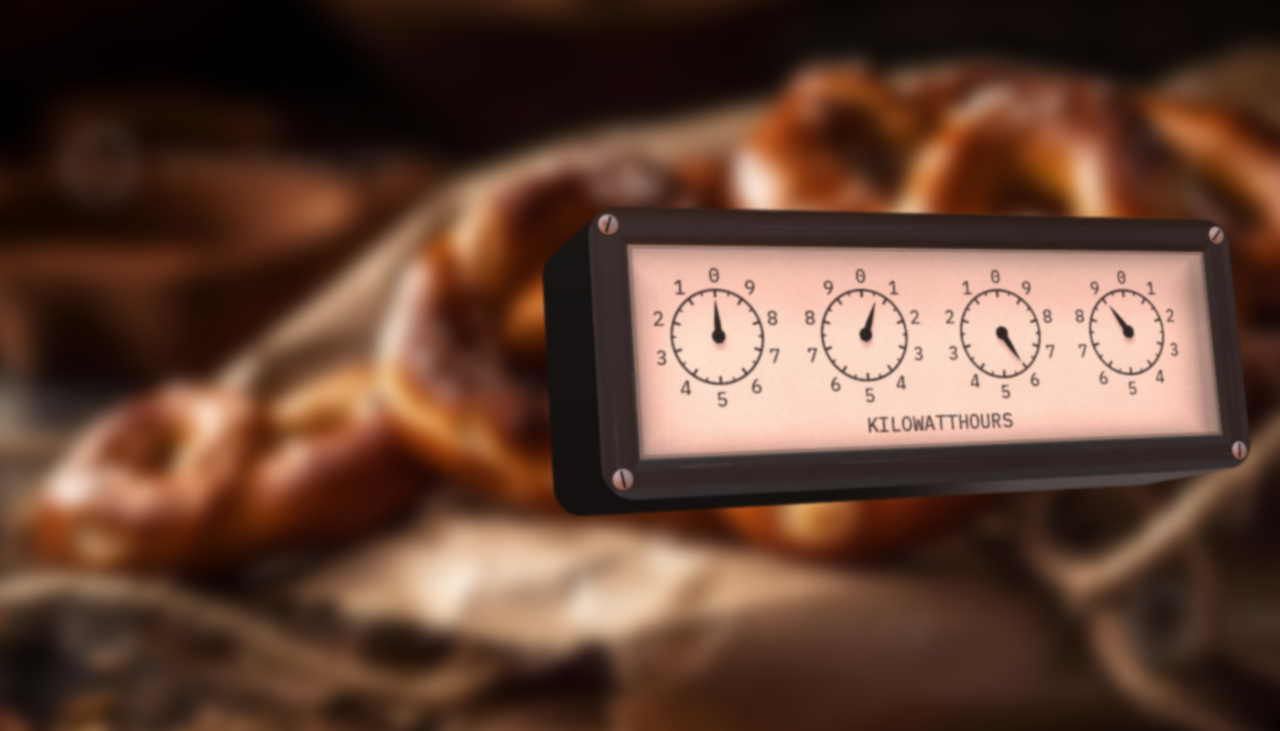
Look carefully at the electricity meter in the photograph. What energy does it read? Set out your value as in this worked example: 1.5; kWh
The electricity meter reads 59; kWh
